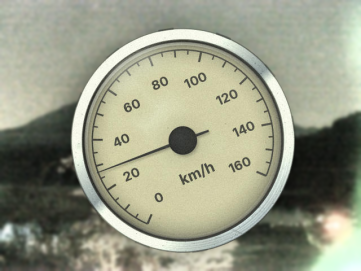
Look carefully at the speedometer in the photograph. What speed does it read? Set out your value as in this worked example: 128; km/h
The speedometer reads 27.5; km/h
